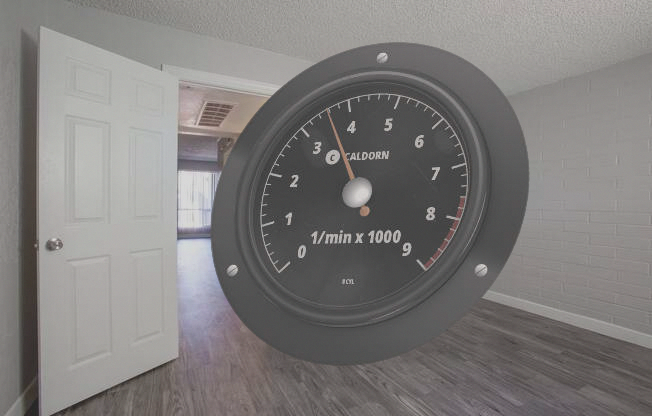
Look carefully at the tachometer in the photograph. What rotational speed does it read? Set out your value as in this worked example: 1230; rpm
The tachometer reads 3600; rpm
